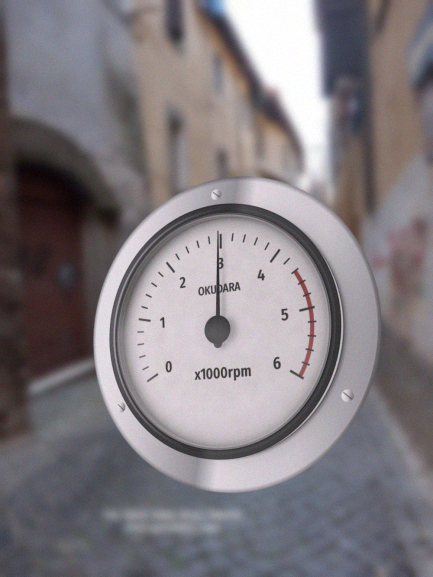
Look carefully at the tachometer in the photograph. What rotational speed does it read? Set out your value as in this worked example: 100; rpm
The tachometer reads 3000; rpm
